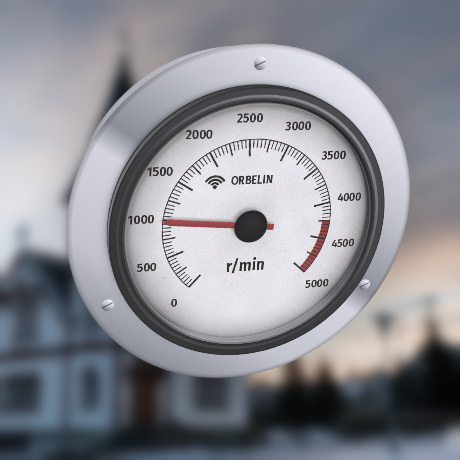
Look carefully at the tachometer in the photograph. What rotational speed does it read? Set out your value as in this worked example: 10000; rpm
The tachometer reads 1000; rpm
